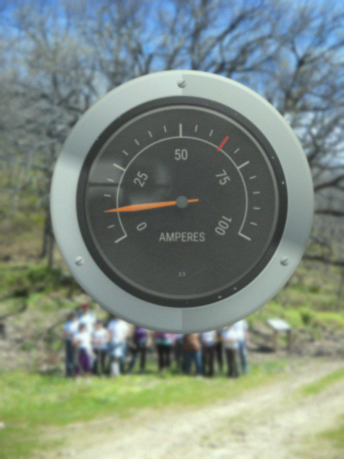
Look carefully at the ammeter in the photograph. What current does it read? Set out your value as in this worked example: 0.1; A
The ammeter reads 10; A
